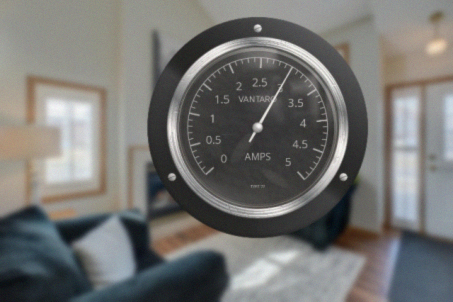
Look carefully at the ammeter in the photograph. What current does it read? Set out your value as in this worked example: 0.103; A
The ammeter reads 3; A
